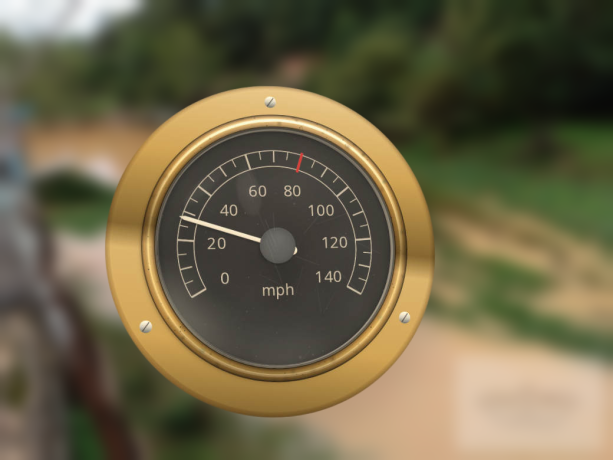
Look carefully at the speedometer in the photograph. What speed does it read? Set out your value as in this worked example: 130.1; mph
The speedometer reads 27.5; mph
